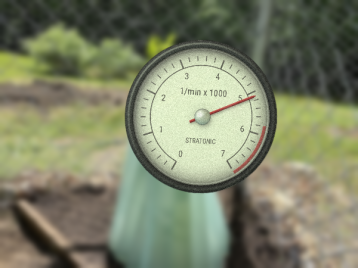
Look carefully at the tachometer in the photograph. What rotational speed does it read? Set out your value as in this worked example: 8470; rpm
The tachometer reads 5100; rpm
